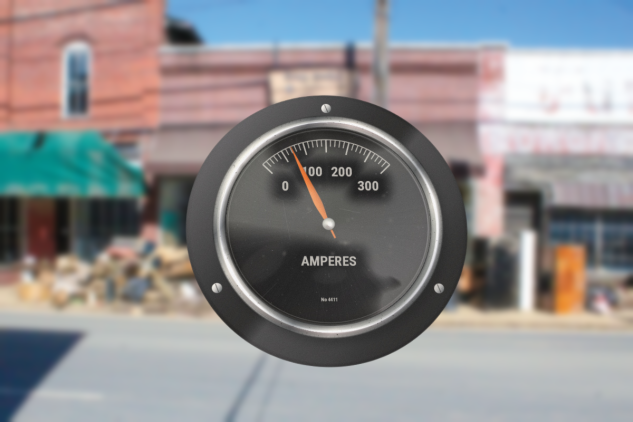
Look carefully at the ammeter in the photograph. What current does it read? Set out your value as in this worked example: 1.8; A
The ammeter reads 70; A
